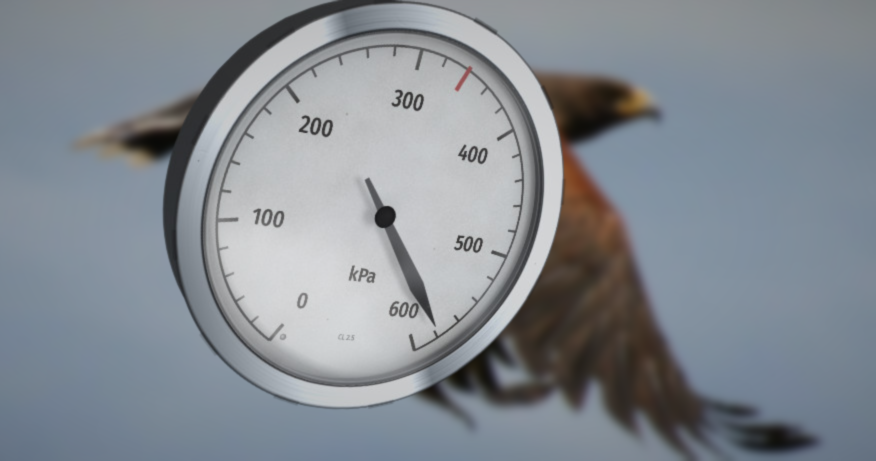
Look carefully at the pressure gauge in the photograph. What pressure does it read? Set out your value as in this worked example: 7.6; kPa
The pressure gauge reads 580; kPa
